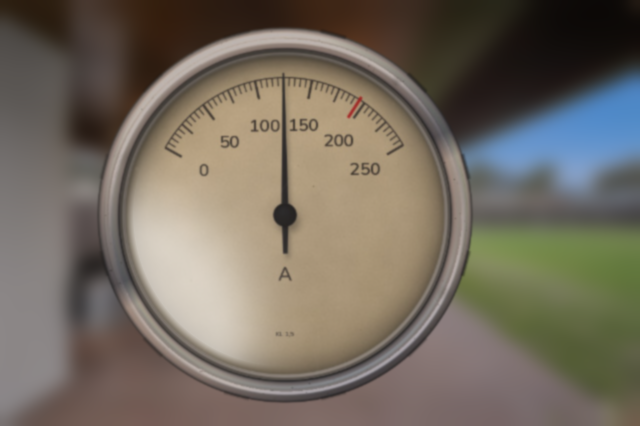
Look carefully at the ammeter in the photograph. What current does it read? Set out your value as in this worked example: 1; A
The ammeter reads 125; A
